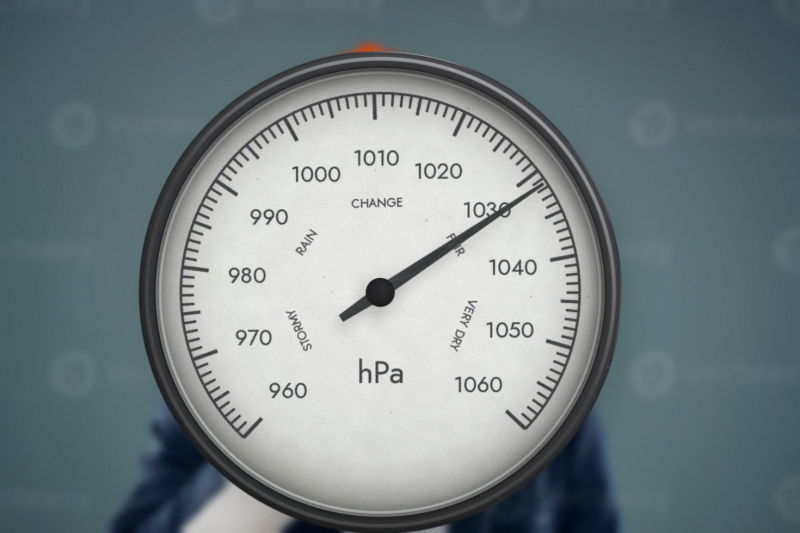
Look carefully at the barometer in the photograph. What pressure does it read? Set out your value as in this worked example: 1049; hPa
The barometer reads 1031.5; hPa
